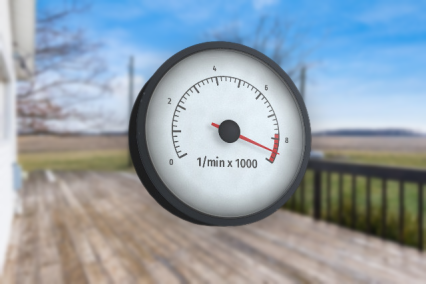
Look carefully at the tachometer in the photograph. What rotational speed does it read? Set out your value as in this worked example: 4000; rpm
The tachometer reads 8600; rpm
